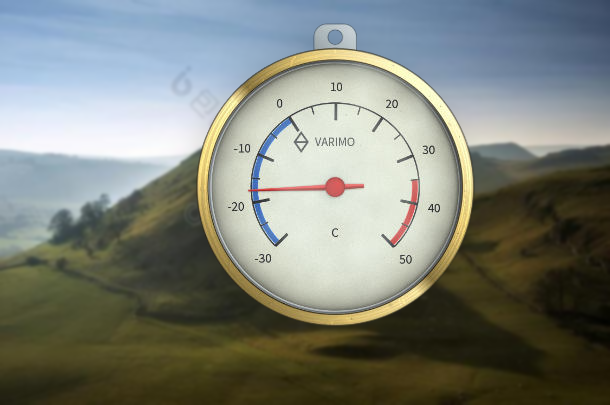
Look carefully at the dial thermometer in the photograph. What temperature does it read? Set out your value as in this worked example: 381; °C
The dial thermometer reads -17.5; °C
